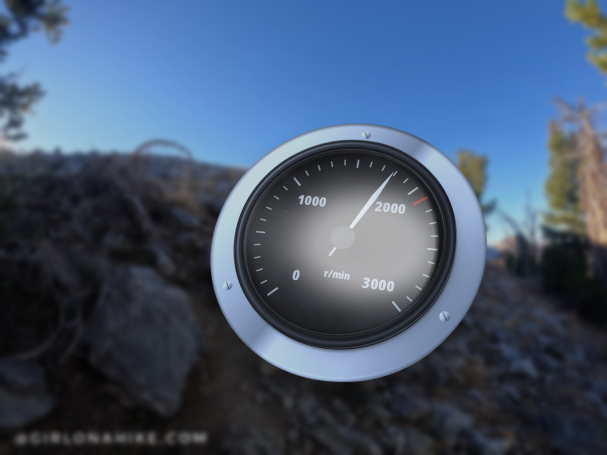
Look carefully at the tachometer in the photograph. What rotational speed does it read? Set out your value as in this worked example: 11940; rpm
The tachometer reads 1800; rpm
